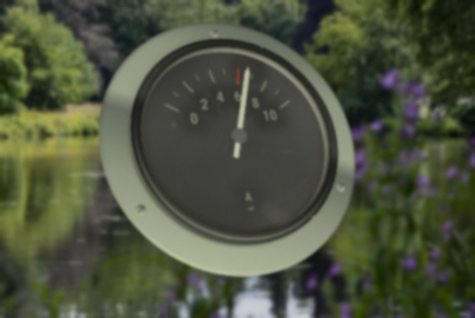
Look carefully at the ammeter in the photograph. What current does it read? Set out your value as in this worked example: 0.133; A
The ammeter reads 6.5; A
